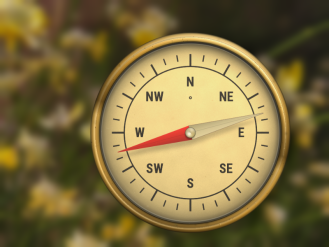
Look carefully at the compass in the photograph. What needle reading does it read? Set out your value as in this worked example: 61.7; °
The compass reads 255; °
